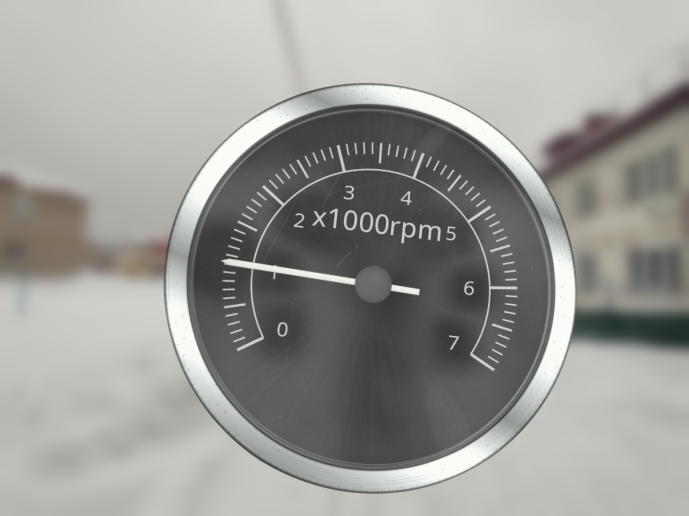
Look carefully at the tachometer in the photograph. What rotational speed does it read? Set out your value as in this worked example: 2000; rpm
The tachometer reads 1000; rpm
